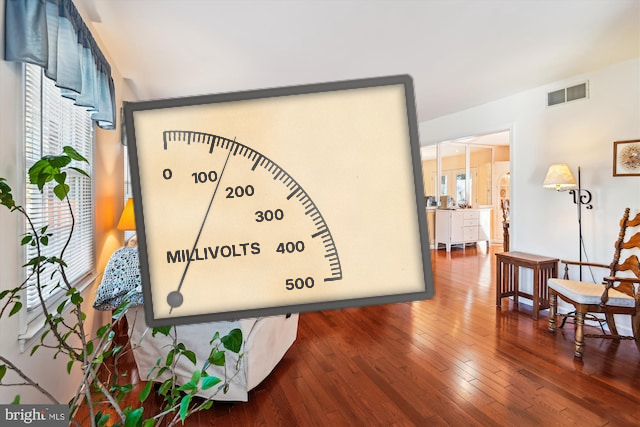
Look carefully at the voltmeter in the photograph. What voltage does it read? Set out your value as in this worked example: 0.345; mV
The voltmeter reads 140; mV
